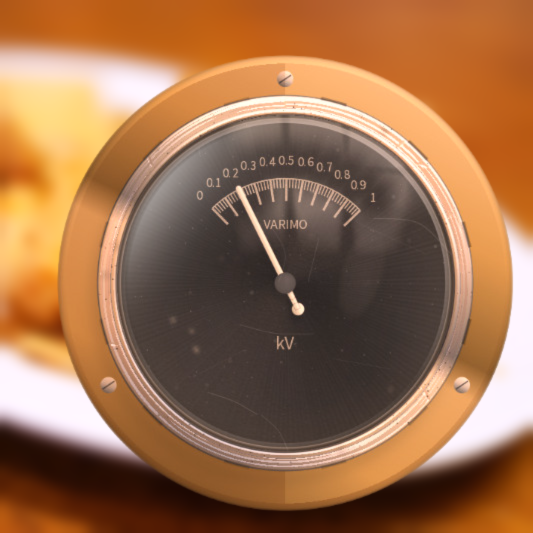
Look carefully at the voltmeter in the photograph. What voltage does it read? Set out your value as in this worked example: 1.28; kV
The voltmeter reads 0.2; kV
